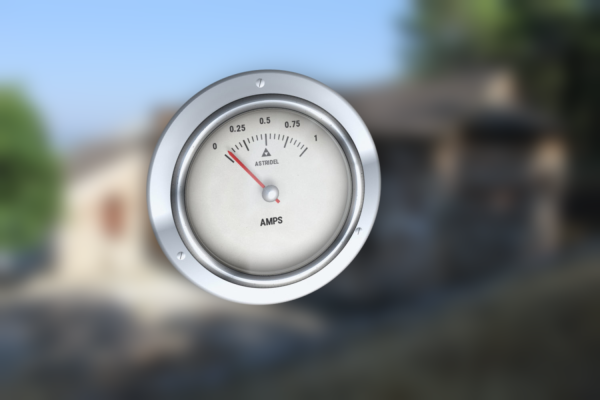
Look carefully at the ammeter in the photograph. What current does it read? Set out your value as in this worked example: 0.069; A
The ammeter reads 0.05; A
